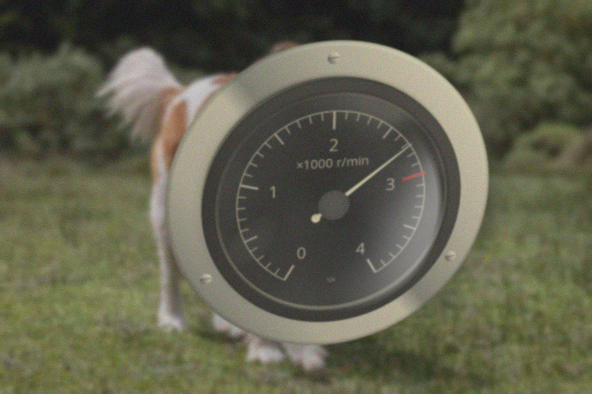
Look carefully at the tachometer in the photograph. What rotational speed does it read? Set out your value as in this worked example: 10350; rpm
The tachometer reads 2700; rpm
